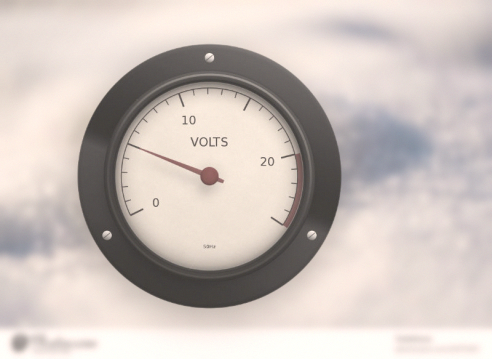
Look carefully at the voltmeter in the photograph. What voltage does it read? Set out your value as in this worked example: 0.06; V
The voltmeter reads 5; V
